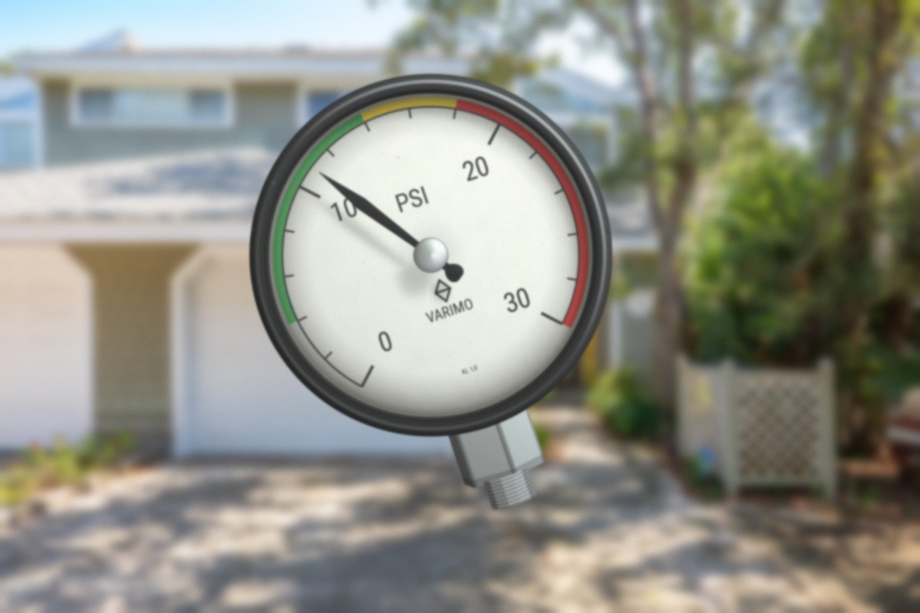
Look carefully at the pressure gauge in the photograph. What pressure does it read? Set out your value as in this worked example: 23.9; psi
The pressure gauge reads 11; psi
